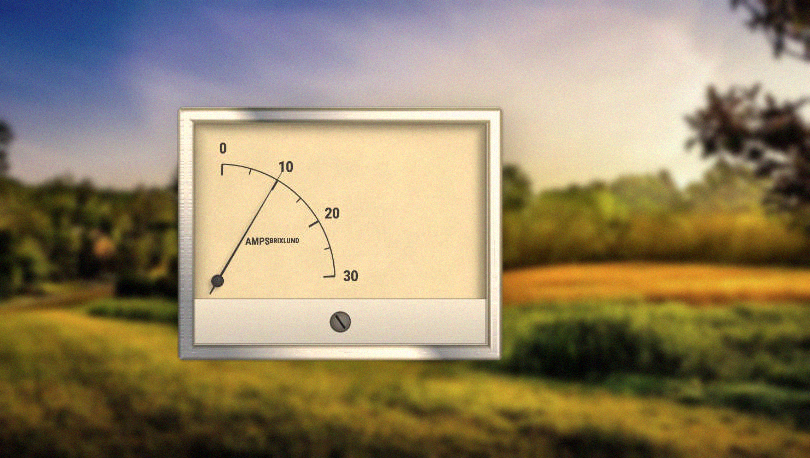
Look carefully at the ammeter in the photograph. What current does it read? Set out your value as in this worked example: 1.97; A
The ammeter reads 10; A
